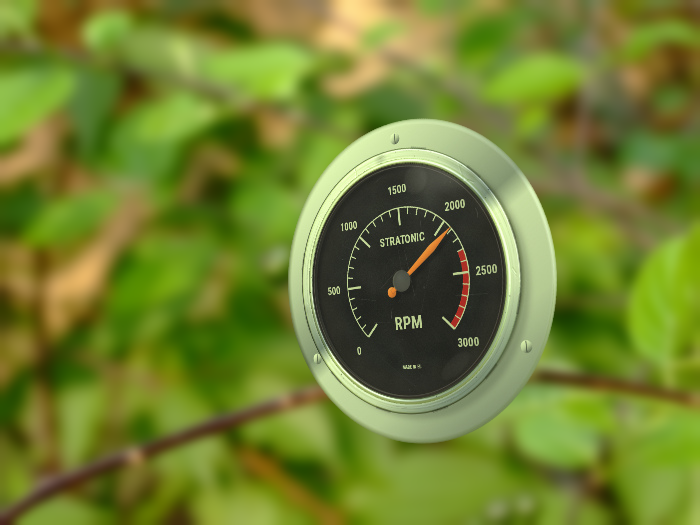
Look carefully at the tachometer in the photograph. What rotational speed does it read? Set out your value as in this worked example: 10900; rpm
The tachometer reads 2100; rpm
